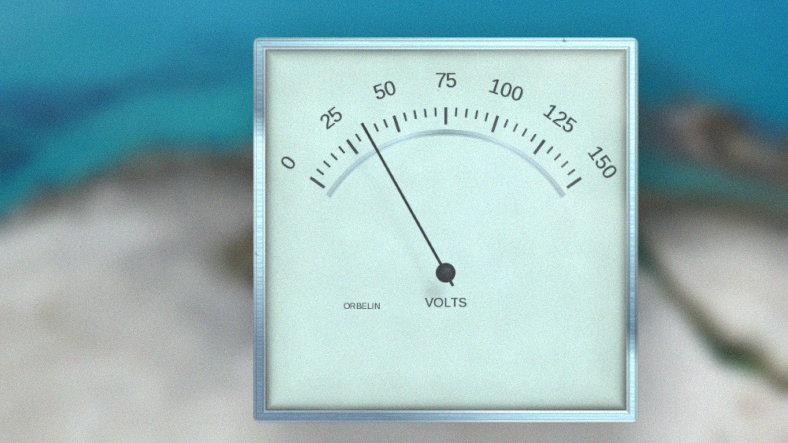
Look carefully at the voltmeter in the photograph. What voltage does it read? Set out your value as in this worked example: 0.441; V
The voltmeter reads 35; V
